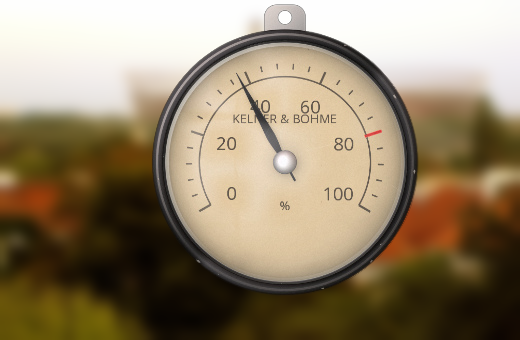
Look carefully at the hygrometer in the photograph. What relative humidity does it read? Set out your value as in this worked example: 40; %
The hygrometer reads 38; %
